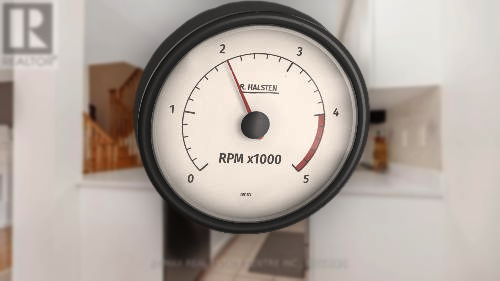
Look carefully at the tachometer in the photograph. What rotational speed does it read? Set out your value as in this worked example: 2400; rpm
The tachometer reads 2000; rpm
